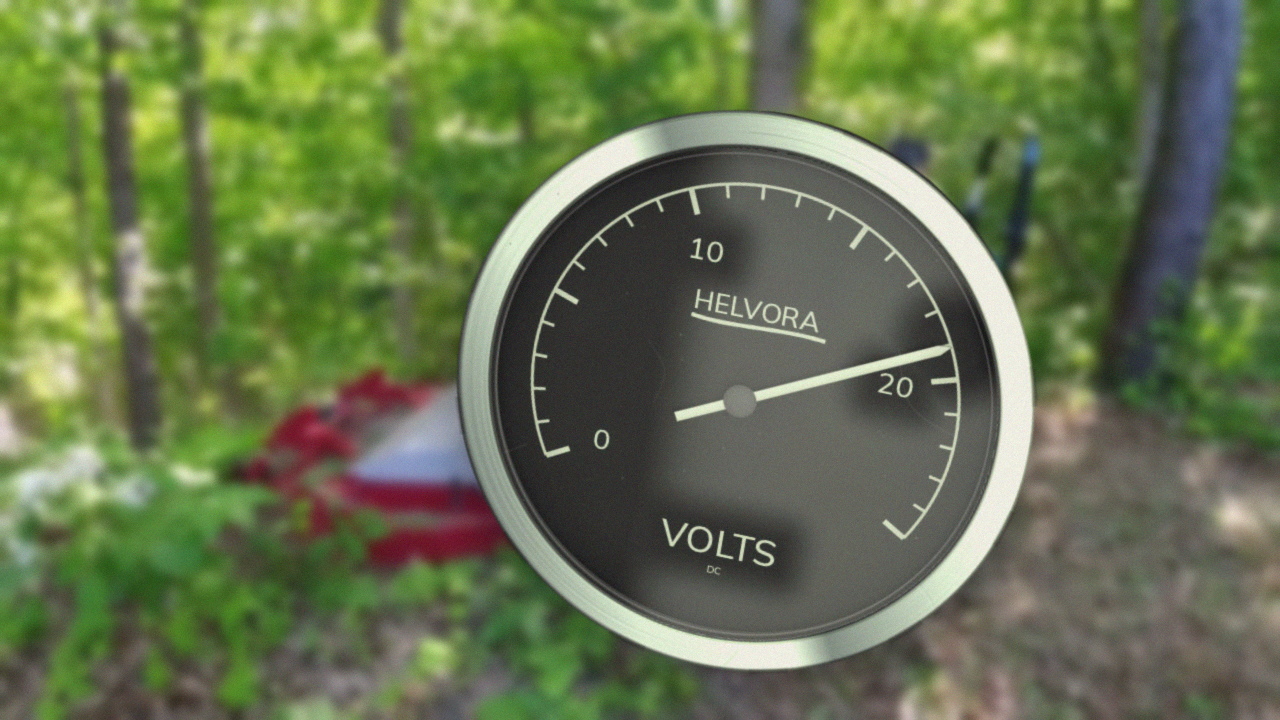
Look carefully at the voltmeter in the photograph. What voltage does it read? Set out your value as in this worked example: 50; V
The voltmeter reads 19; V
